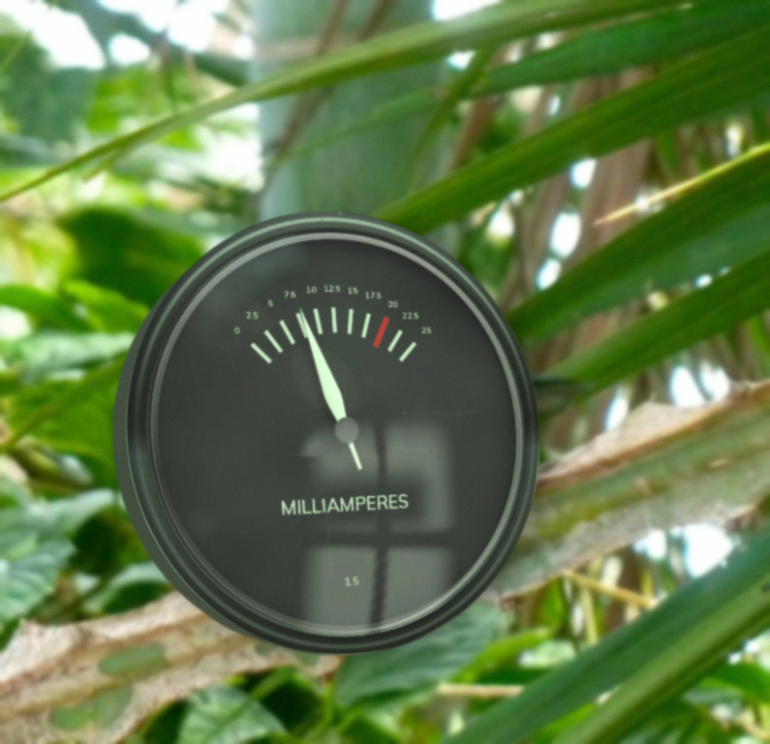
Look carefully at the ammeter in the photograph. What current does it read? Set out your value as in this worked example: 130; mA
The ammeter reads 7.5; mA
